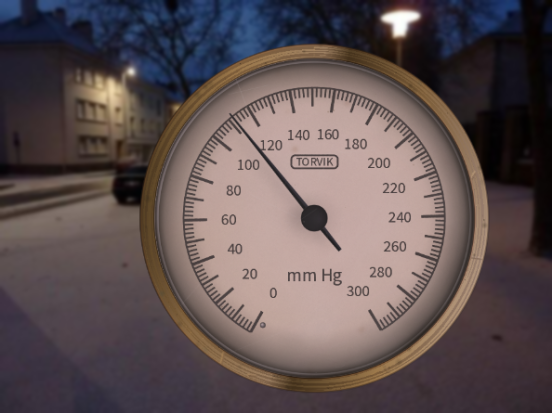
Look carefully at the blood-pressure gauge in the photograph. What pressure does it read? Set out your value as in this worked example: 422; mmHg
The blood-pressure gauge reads 112; mmHg
